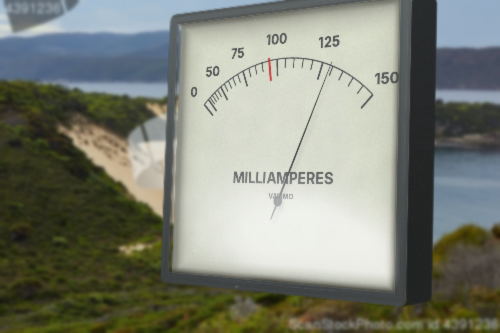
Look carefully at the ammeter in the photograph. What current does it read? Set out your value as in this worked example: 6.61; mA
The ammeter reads 130; mA
